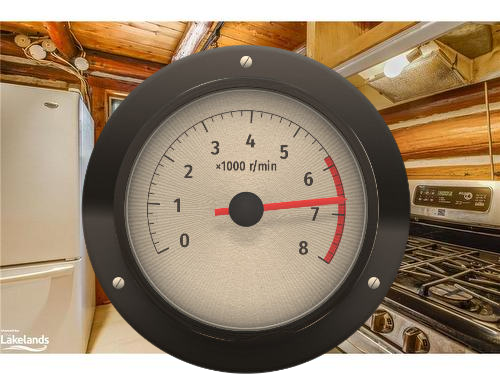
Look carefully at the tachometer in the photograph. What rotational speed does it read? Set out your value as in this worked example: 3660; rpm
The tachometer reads 6700; rpm
